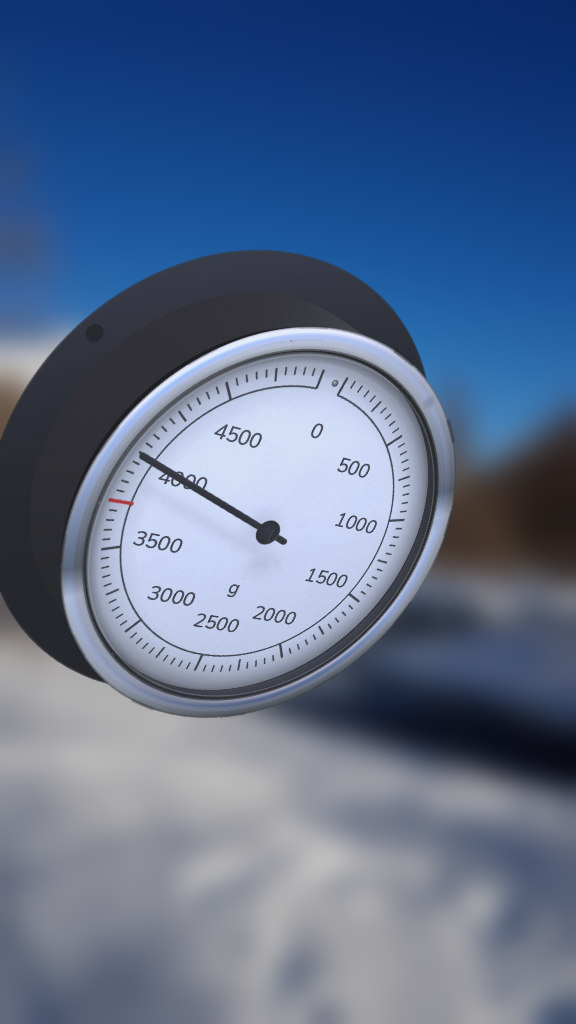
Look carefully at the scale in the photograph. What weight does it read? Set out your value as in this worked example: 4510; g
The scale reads 4000; g
